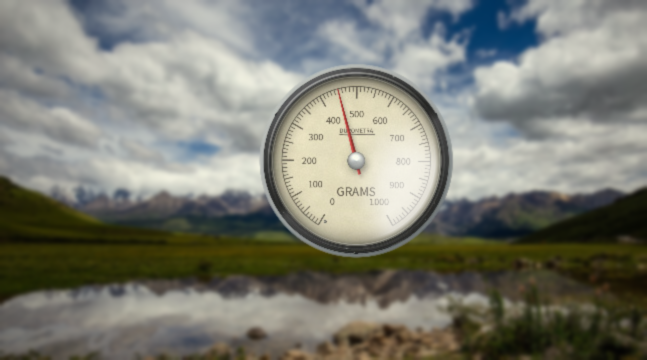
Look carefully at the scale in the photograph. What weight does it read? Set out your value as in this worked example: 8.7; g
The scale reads 450; g
